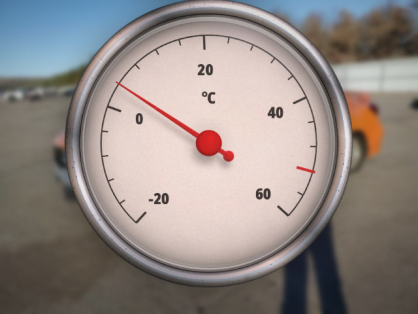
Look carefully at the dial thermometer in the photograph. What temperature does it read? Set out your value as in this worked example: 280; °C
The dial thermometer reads 4; °C
